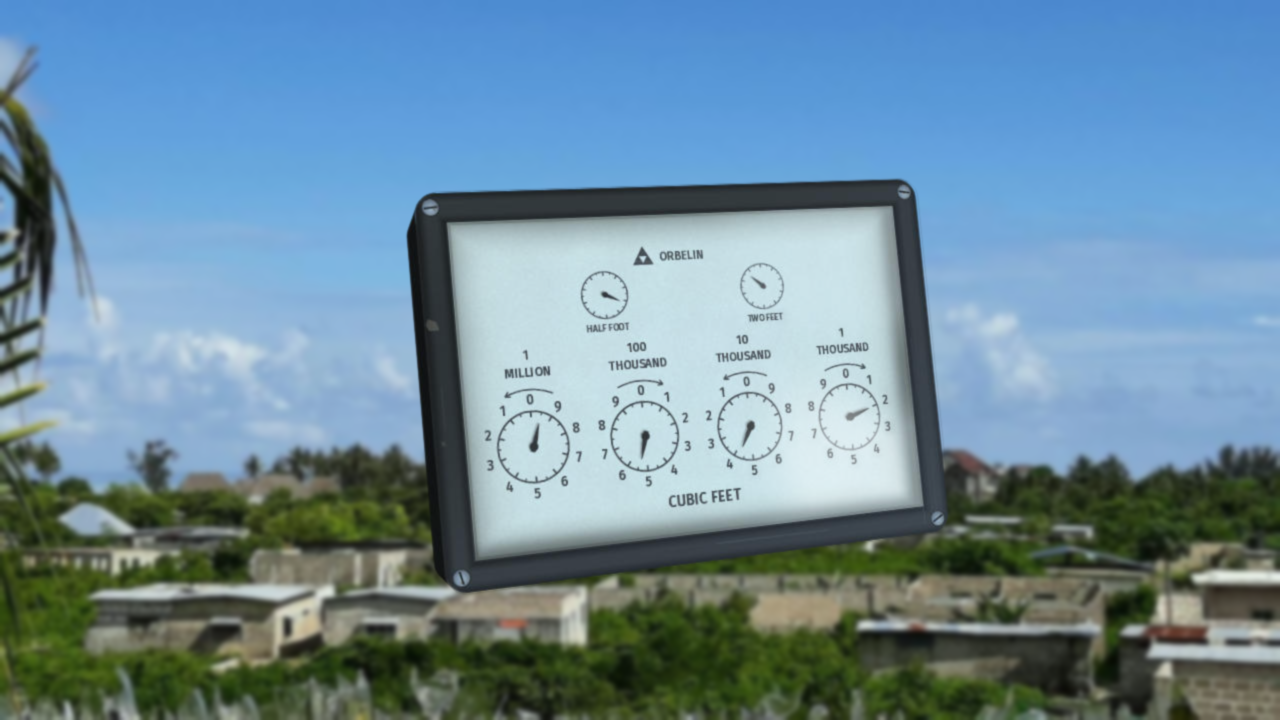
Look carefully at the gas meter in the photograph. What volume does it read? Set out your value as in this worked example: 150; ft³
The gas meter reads 954200; ft³
